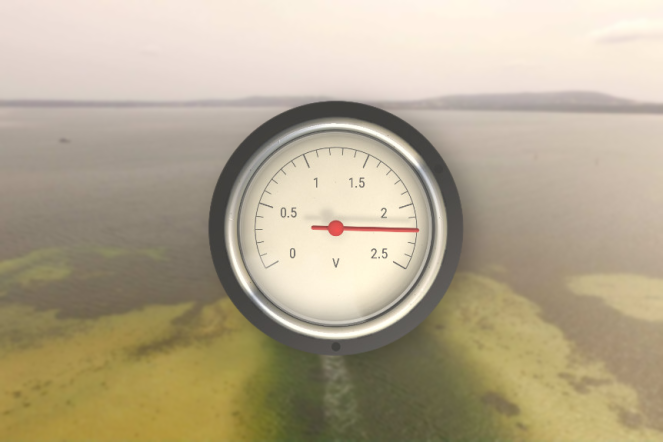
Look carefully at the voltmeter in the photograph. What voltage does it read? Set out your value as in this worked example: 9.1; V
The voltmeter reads 2.2; V
